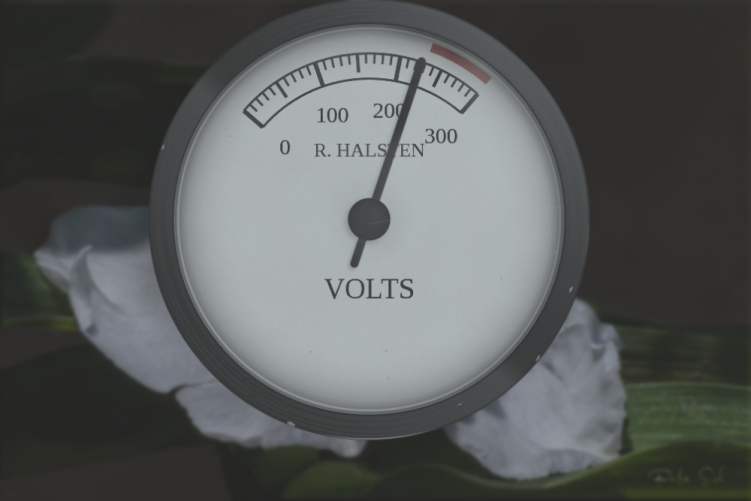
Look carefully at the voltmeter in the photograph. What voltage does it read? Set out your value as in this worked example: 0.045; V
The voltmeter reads 225; V
